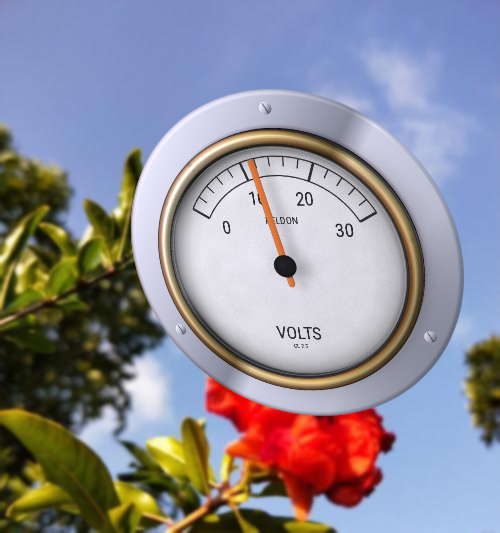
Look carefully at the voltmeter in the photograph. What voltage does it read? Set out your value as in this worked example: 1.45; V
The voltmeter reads 12; V
